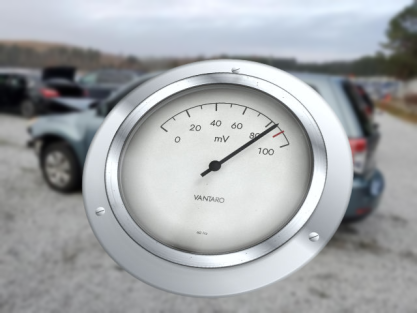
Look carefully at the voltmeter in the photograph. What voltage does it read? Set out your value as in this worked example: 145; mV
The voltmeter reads 85; mV
